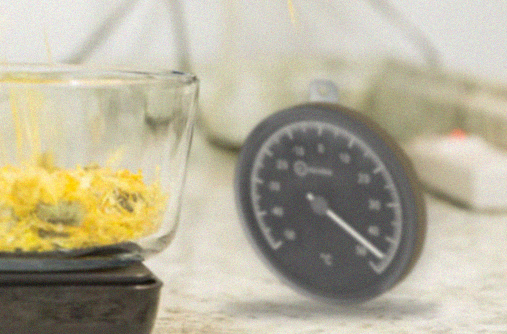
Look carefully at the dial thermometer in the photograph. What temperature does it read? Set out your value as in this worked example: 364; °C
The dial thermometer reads 45; °C
